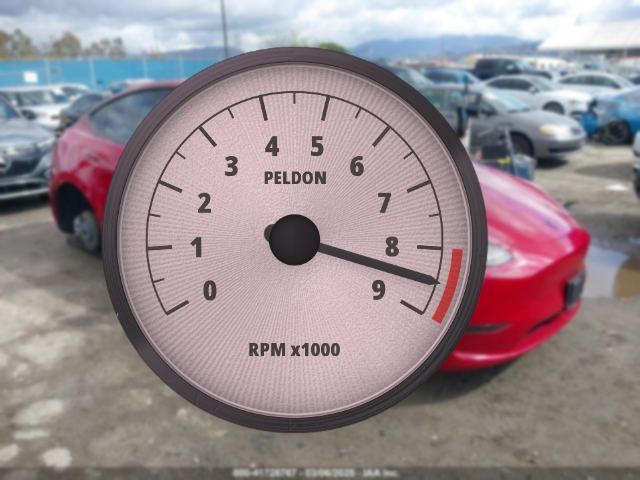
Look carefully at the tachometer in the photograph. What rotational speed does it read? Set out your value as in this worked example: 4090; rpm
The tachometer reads 8500; rpm
